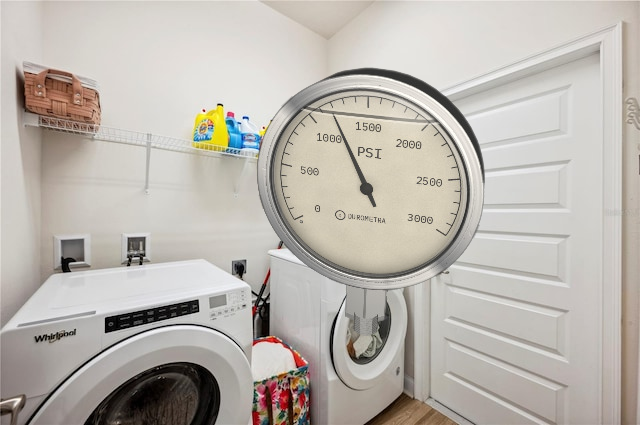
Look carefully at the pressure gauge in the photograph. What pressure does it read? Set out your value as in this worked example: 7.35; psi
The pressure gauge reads 1200; psi
